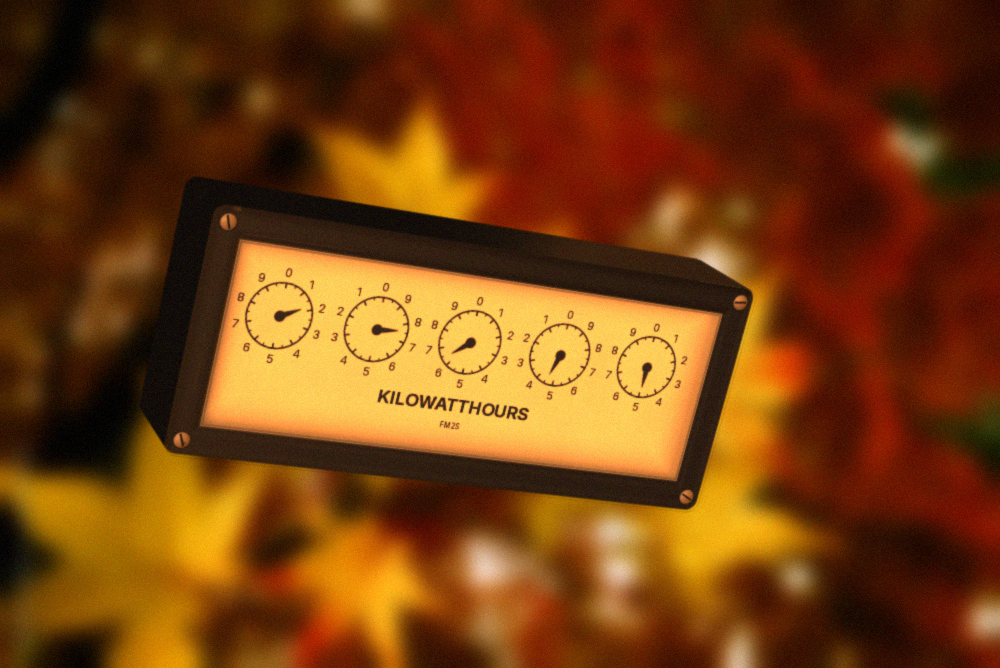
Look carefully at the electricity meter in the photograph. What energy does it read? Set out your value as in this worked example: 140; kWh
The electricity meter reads 17645; kWh
